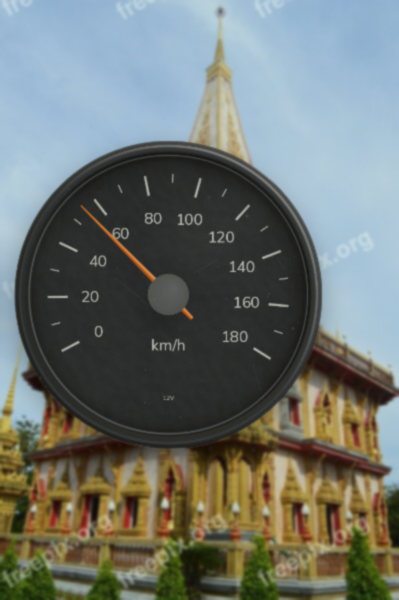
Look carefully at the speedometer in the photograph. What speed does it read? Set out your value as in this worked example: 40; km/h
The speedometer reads 55; km/h
